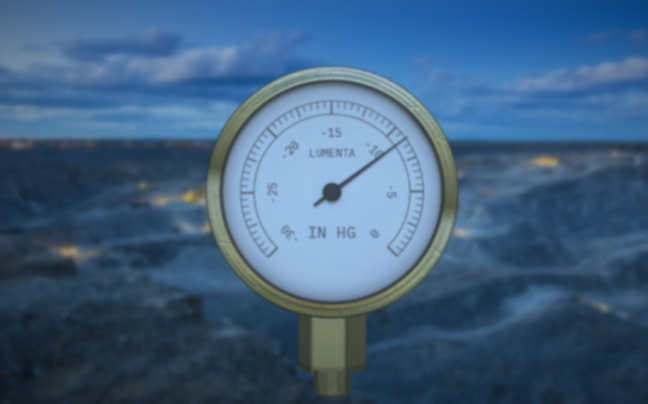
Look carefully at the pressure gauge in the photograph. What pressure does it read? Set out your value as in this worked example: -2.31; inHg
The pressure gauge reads -9; inHg
